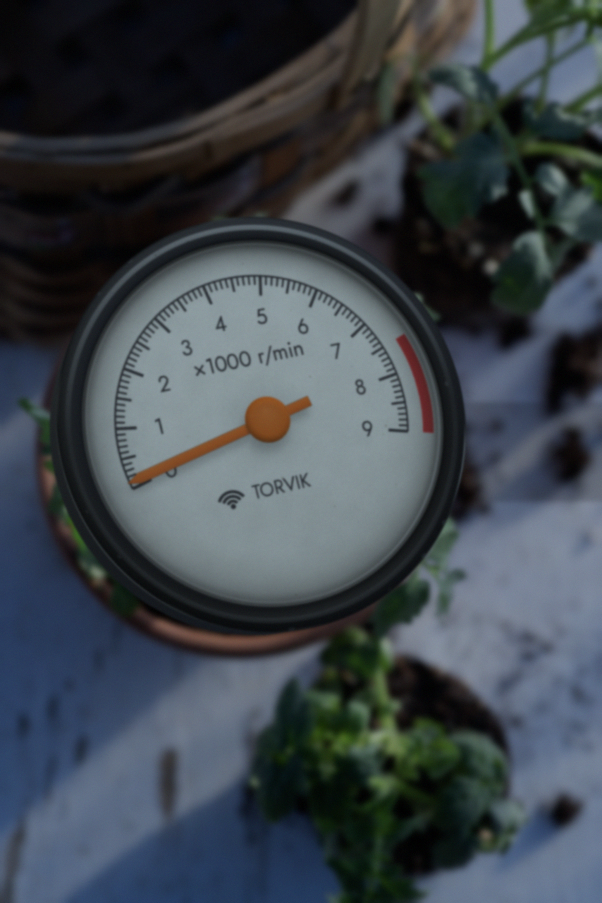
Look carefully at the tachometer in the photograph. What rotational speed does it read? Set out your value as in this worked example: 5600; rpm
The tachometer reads 100; rpm
